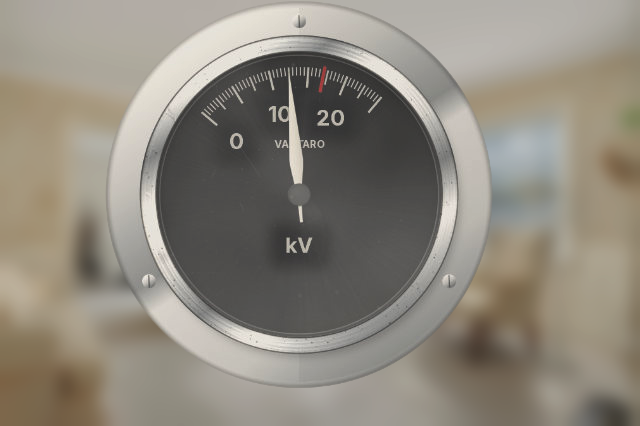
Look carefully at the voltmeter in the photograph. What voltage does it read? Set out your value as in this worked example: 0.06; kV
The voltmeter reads 12.5; kV
